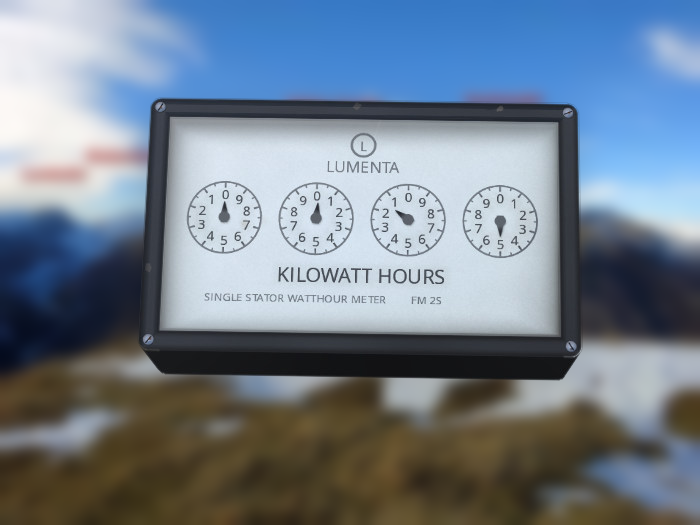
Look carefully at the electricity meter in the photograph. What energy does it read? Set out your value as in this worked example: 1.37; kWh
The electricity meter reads 15; kWh
